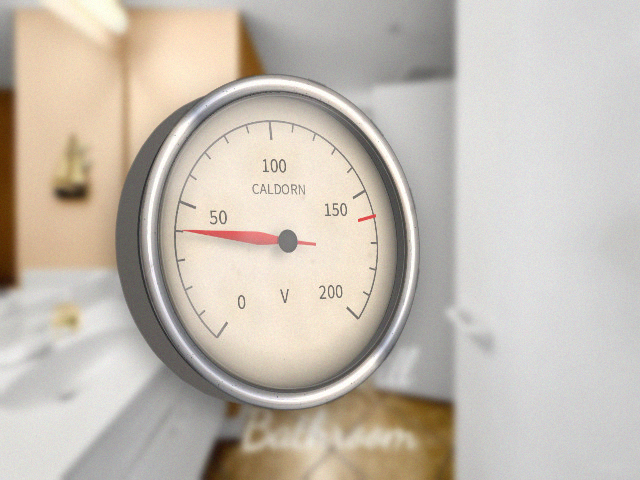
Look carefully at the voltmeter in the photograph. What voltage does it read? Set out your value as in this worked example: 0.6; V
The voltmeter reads 40; V
